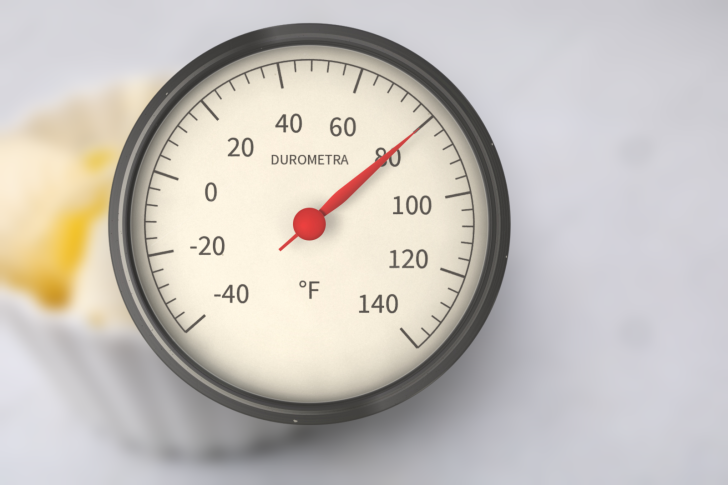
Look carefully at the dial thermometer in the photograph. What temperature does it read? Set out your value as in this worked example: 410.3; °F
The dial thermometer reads 80; °F
